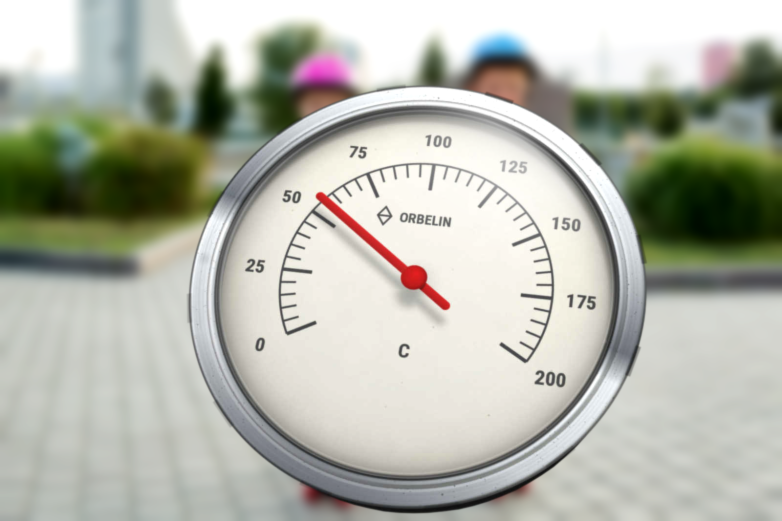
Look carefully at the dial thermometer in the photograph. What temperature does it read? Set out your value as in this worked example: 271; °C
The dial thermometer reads 55; °C
